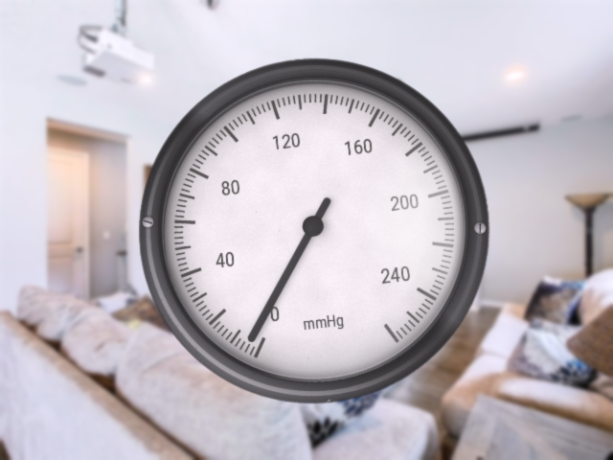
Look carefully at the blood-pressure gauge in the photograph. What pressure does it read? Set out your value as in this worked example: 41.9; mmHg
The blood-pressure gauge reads 4; mmHg
